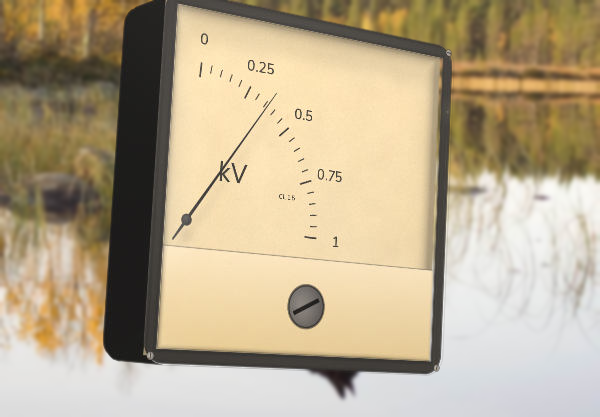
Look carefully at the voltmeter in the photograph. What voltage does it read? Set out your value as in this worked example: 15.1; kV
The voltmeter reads 0.35; kV
